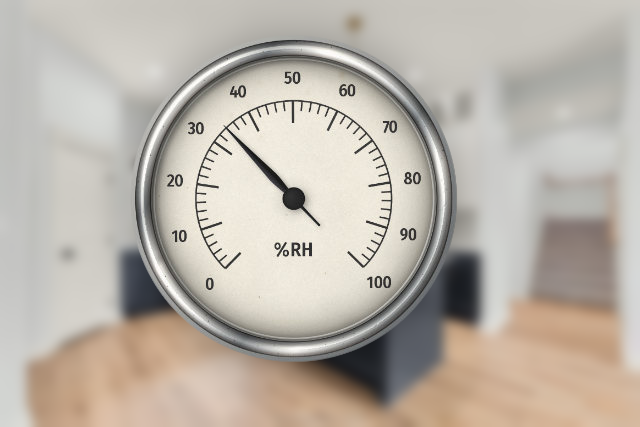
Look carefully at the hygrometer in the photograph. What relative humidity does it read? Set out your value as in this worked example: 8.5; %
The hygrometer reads 34; %
